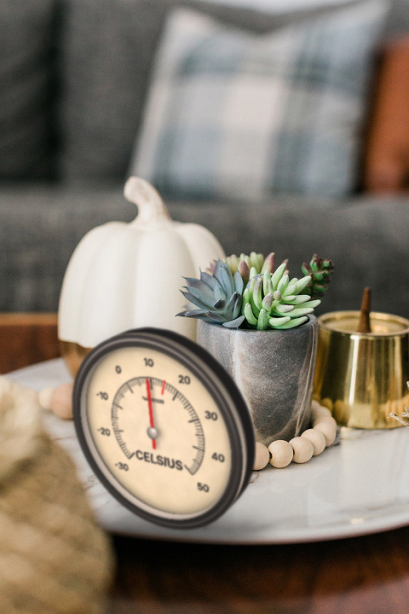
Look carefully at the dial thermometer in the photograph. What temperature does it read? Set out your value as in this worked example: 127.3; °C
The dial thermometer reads 10; °C
